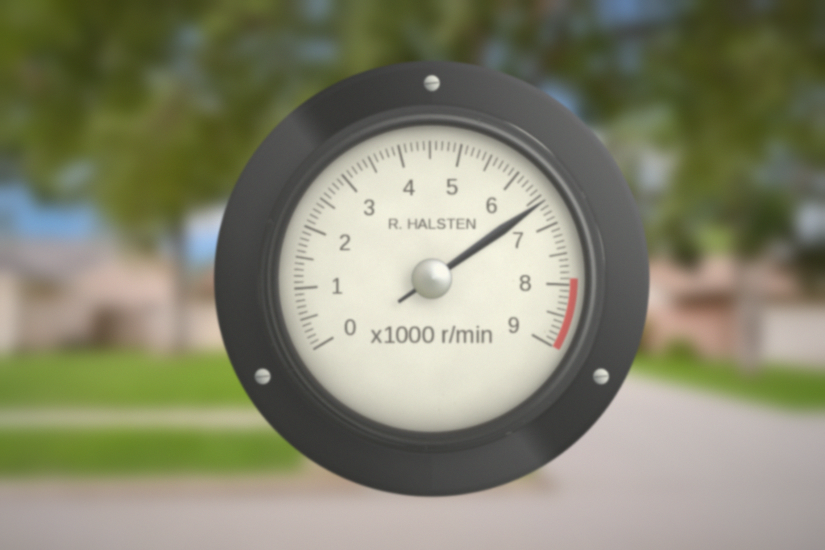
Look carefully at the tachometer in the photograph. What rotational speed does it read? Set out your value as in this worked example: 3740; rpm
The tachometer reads 6600; rpm
